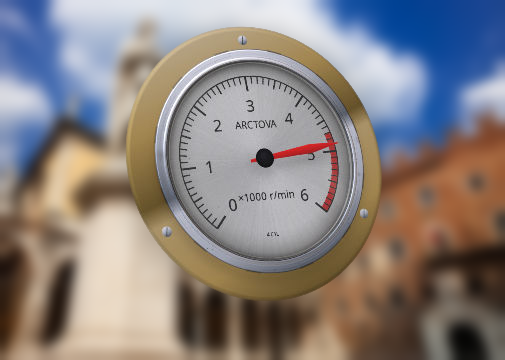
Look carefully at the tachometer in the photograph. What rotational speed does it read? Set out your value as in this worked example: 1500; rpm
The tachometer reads 4900; rpm
